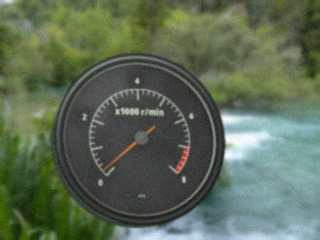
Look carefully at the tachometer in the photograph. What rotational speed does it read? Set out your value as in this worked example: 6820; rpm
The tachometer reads 200; rpm
